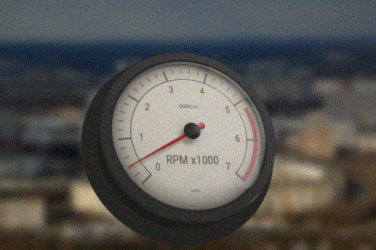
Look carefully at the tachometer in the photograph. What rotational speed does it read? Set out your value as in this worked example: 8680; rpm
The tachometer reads 400; rpm
